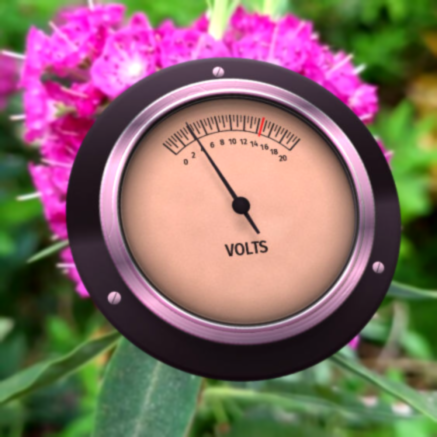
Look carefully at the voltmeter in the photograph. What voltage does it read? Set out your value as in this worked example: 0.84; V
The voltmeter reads 4; V
